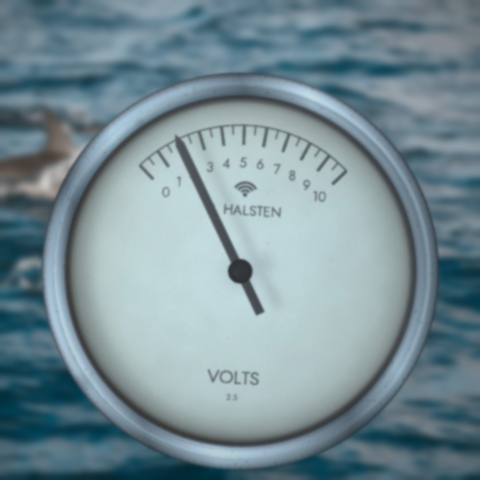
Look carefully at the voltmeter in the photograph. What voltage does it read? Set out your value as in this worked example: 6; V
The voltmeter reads 2; V
